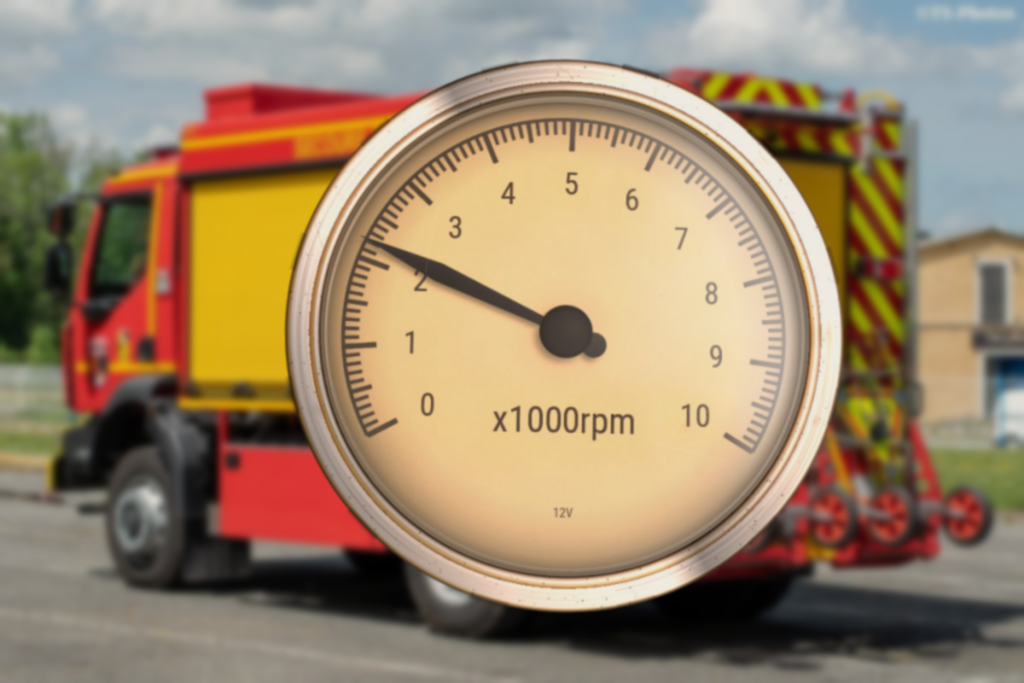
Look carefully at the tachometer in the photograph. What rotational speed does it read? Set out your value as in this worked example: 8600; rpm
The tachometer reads 2200; rpm
